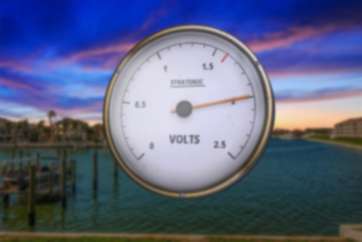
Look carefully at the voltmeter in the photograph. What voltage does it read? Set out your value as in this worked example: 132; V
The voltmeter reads 2; V
